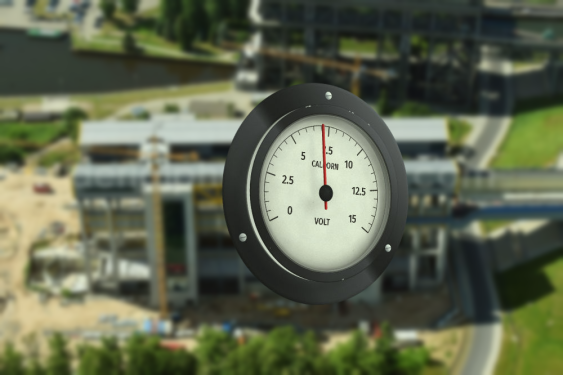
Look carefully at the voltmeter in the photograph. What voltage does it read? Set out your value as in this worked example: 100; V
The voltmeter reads 7; V
